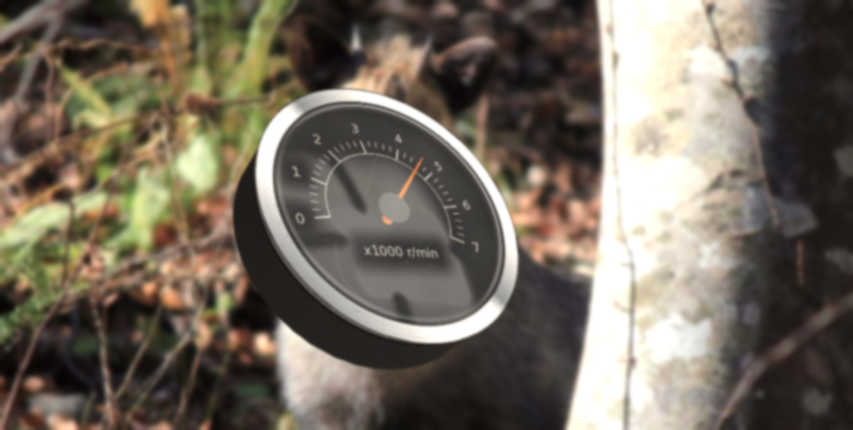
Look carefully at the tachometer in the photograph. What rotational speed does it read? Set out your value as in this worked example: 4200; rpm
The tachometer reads 4600; rpm
